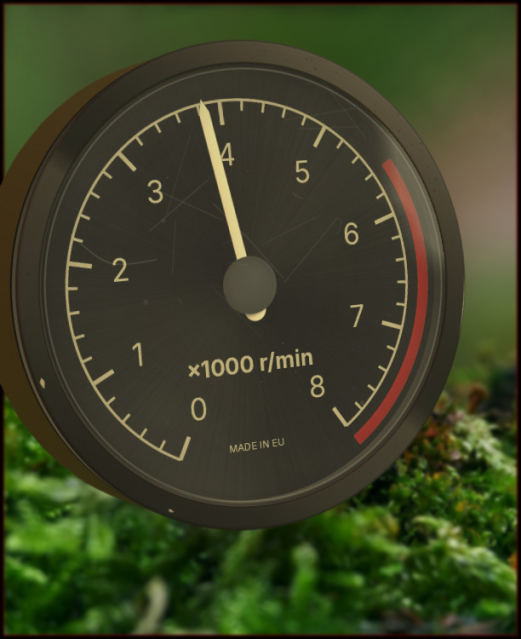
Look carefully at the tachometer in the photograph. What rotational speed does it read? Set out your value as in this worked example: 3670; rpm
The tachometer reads 3800; rpm
